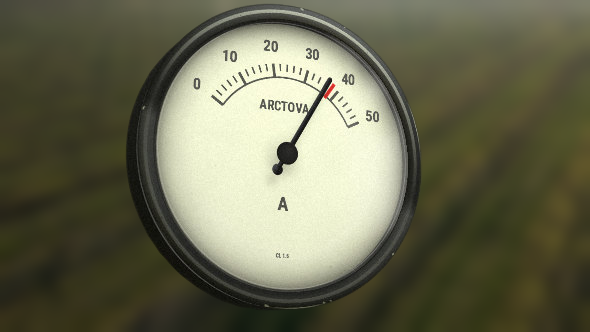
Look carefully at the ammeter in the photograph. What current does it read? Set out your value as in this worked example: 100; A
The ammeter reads 36; A
